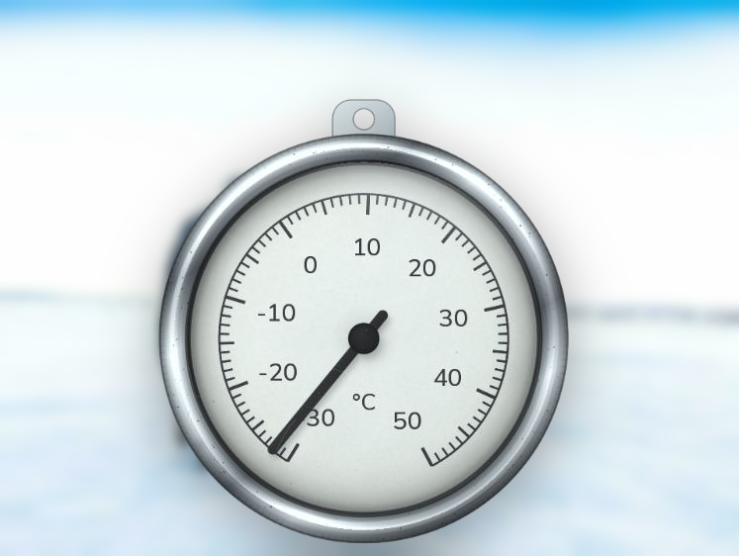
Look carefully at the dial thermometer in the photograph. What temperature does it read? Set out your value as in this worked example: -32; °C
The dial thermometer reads -28; °C
